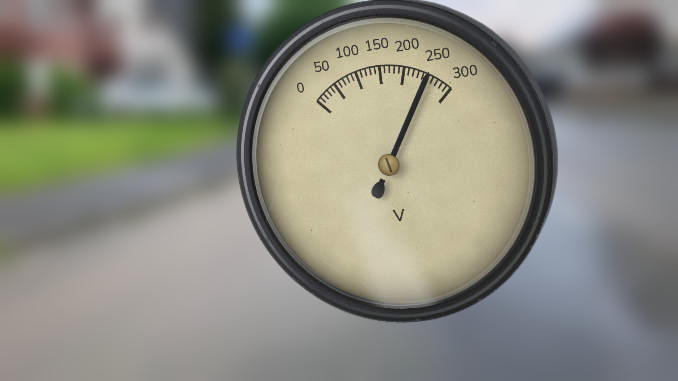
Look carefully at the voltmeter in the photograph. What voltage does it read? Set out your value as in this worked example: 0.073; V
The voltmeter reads 250; V
